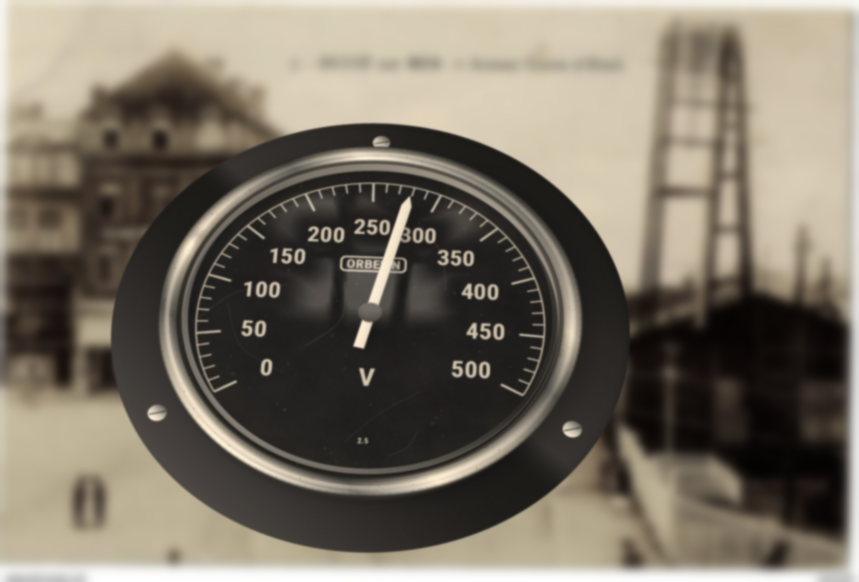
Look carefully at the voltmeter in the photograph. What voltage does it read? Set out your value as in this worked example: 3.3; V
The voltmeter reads 280; V
